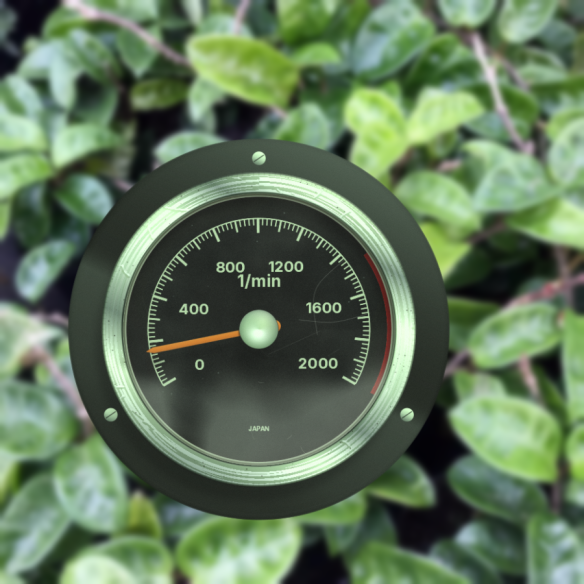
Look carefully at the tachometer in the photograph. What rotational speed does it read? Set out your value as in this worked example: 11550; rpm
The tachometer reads 160; rpm
